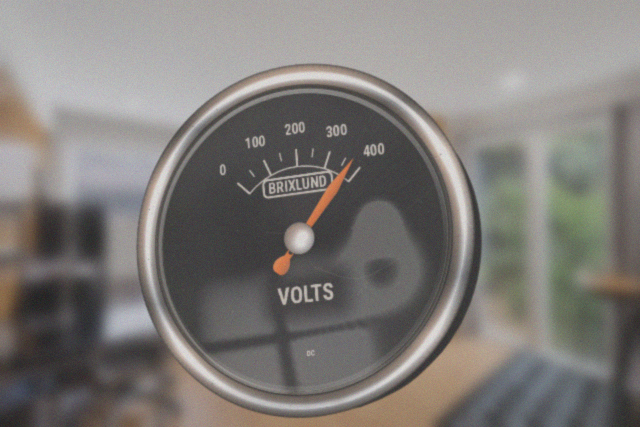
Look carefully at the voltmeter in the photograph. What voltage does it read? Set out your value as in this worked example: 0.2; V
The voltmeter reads 375; V
